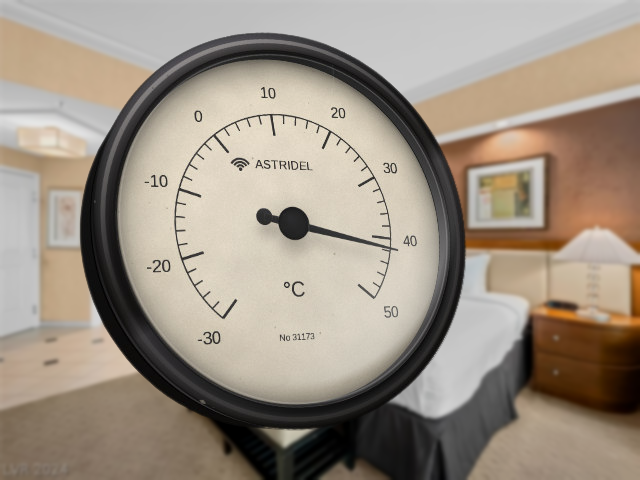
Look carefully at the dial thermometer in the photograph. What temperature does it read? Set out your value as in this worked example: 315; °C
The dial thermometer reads 42; °C
